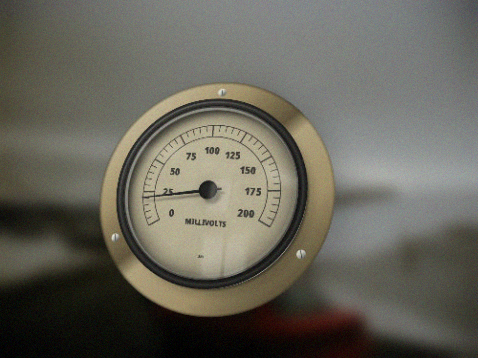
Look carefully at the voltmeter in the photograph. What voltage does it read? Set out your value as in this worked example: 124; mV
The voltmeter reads 20; mV
